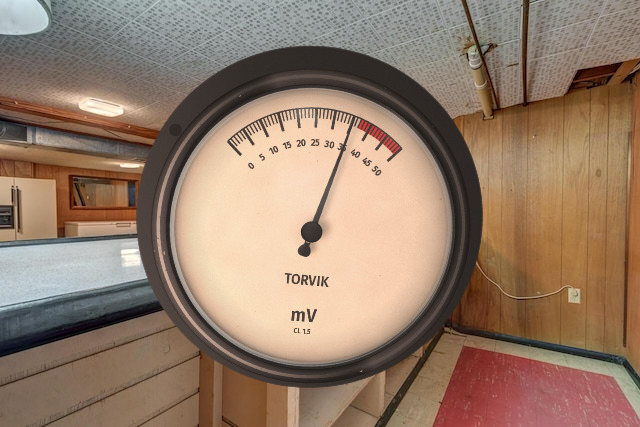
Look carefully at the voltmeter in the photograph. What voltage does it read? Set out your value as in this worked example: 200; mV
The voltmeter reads 35; mV
